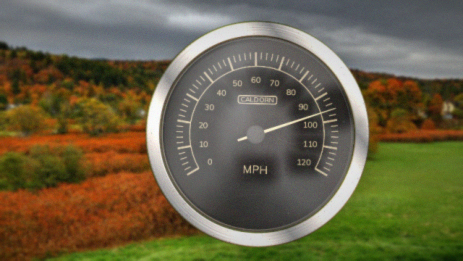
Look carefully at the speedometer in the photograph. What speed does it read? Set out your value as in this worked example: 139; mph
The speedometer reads 96; mph
